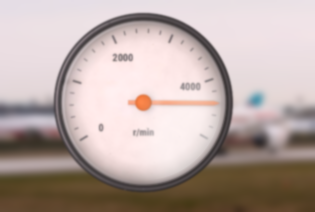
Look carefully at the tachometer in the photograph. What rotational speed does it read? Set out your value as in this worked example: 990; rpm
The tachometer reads 4400; rpm
